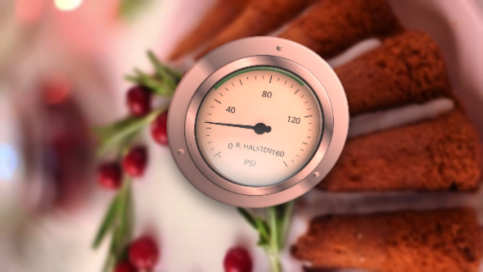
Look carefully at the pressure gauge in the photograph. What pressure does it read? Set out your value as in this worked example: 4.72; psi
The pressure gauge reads 25; psi
